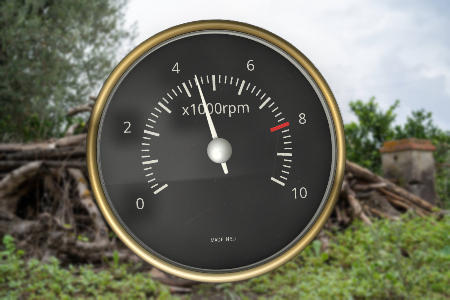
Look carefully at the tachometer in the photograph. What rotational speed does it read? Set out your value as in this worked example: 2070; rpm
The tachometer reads 4400; rpm
